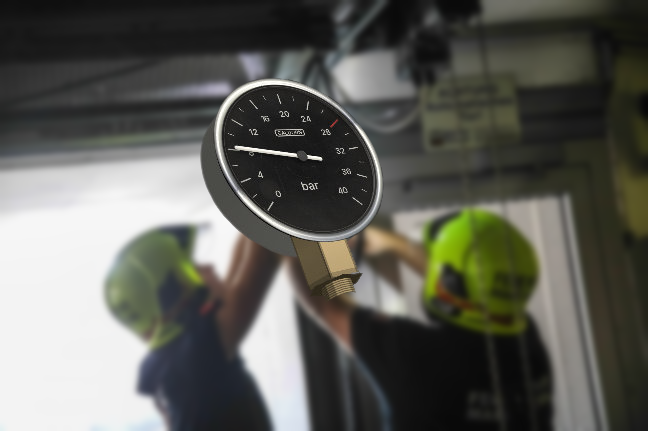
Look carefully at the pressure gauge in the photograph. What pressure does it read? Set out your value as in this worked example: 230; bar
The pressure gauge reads 8; bar
